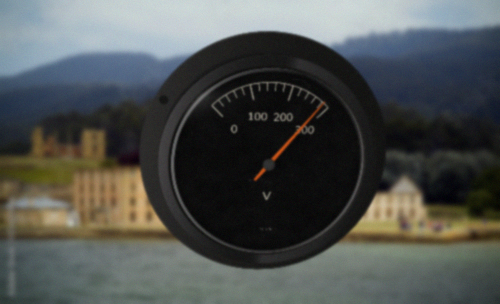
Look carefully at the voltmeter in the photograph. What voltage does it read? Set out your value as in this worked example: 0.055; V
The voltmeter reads 280; V
